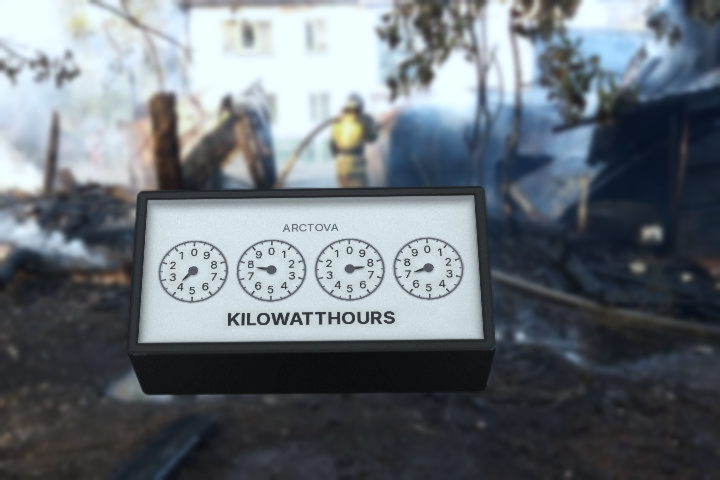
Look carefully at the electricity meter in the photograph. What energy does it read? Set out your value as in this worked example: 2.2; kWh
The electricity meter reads 3777; kWh
